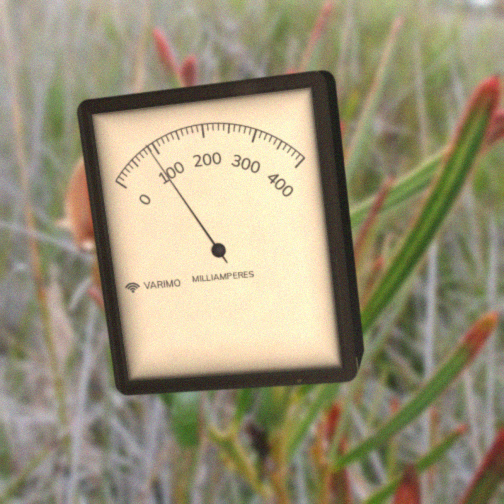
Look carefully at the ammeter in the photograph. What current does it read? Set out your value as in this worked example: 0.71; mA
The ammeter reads 90; mA
